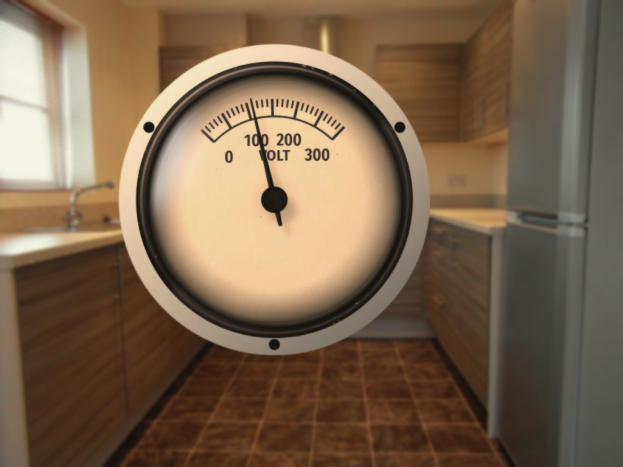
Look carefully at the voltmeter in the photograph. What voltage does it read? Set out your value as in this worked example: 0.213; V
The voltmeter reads 110; V
